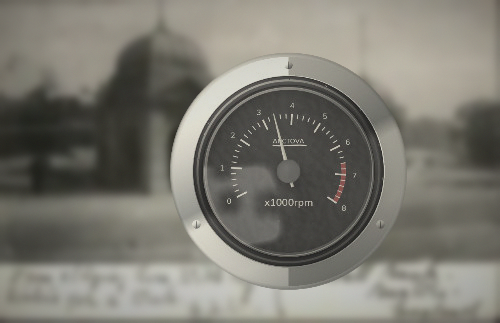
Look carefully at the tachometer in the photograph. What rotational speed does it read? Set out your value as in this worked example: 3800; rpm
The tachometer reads 3400; rpm
